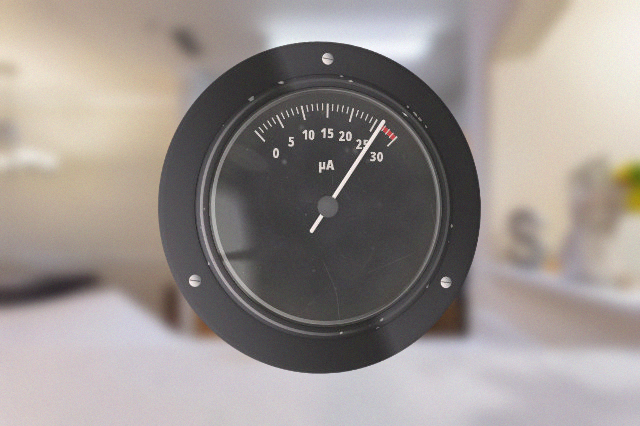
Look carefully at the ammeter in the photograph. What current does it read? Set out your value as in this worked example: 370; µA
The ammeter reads 26; µA
